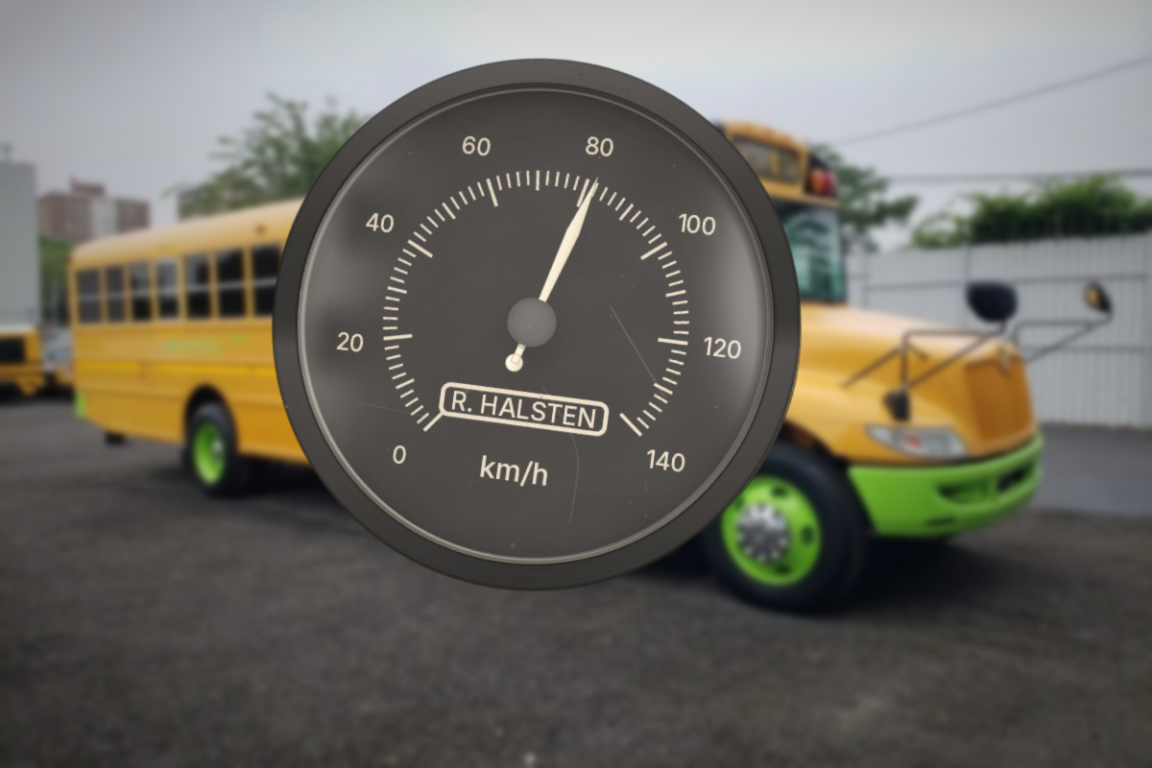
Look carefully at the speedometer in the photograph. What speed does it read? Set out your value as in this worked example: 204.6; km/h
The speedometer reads 82; km/h
